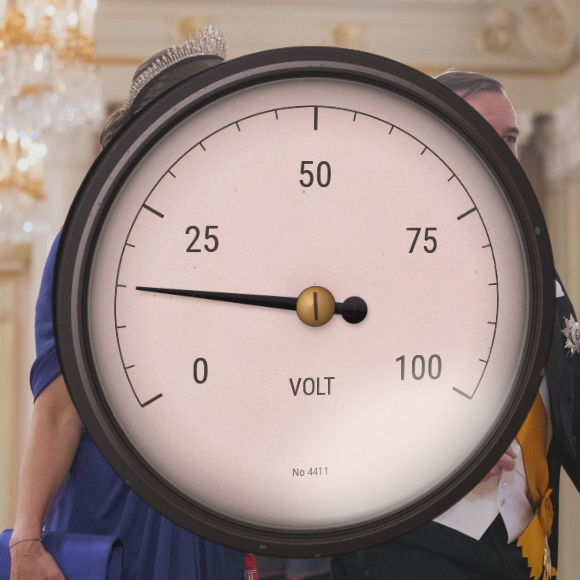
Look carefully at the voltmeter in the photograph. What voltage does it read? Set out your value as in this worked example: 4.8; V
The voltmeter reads 15; V
